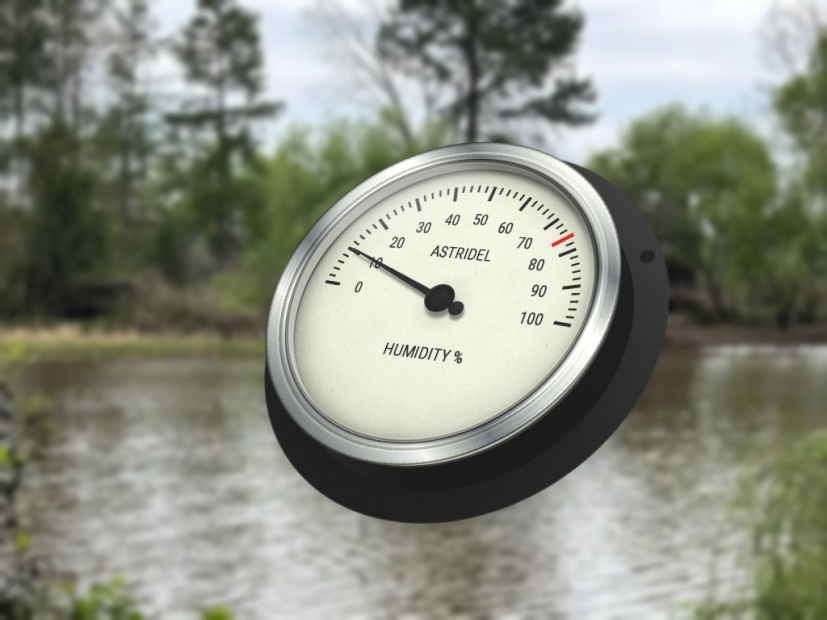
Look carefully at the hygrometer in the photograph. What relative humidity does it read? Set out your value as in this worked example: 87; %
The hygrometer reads 10; %
